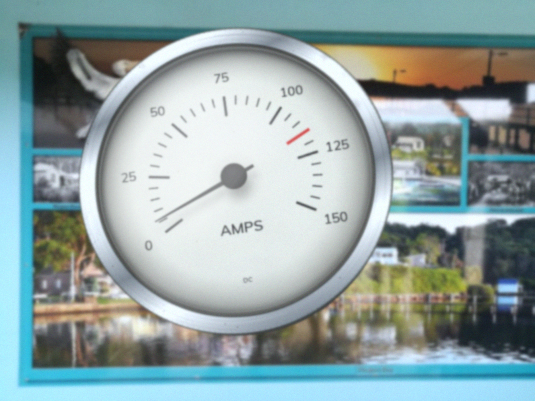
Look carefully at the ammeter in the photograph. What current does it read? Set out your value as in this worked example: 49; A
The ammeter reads 5; A
